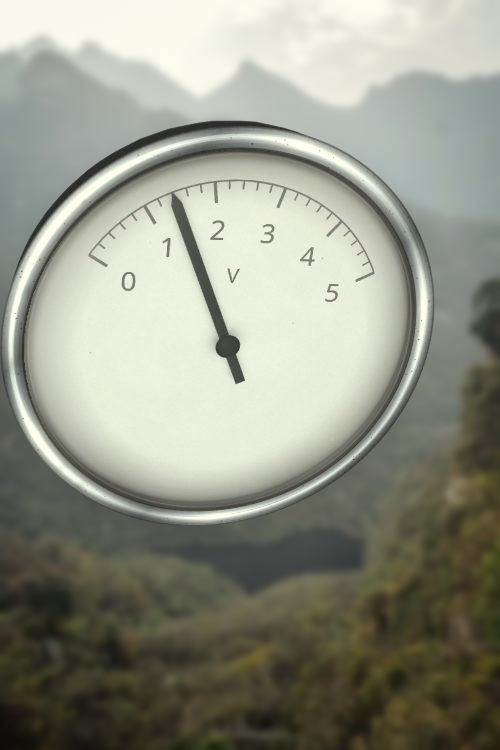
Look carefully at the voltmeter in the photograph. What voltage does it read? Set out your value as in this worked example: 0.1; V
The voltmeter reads 1.4; V
